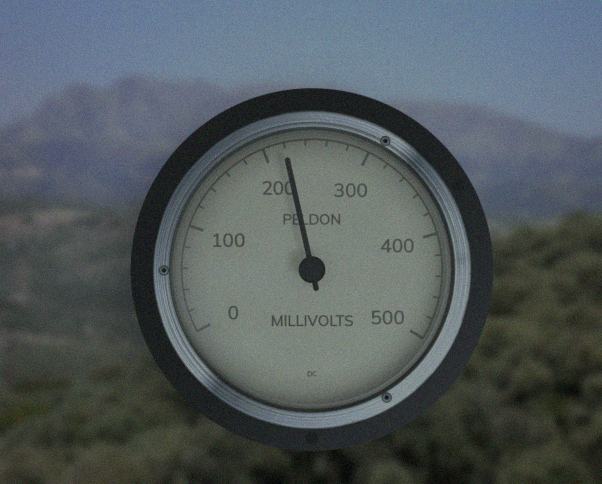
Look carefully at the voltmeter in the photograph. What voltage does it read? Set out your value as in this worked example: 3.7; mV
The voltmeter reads 220; mV
